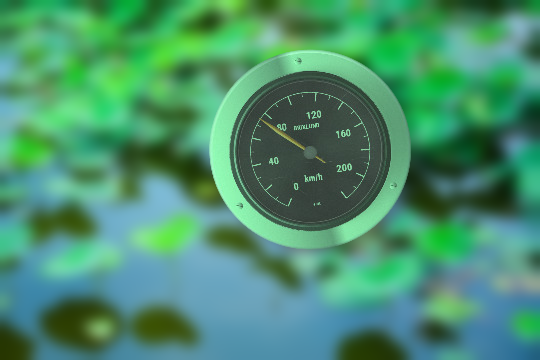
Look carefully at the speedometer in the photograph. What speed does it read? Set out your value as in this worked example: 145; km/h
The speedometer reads 75; km/h
